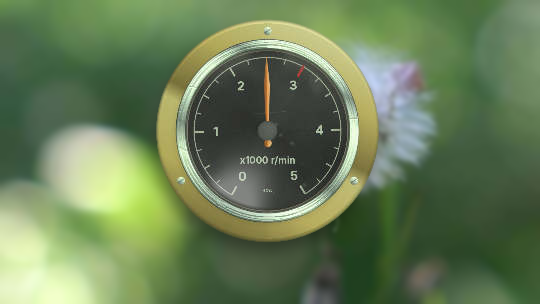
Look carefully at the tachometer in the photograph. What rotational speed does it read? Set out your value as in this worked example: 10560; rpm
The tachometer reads 2500; rpm
